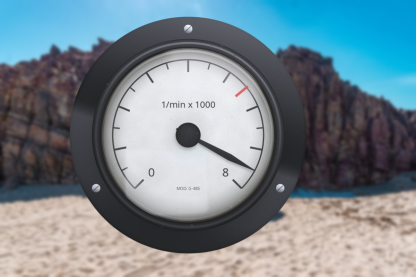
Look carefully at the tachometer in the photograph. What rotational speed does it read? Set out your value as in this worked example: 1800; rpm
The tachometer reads 7500; rpm
